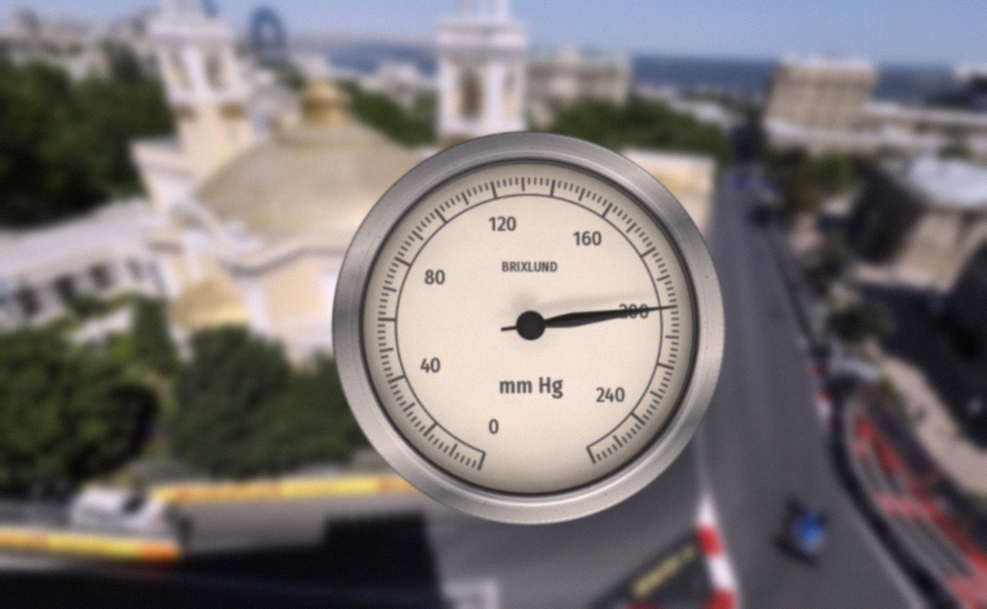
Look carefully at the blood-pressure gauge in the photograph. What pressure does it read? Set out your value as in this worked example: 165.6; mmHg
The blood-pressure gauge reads 200; mmHg
